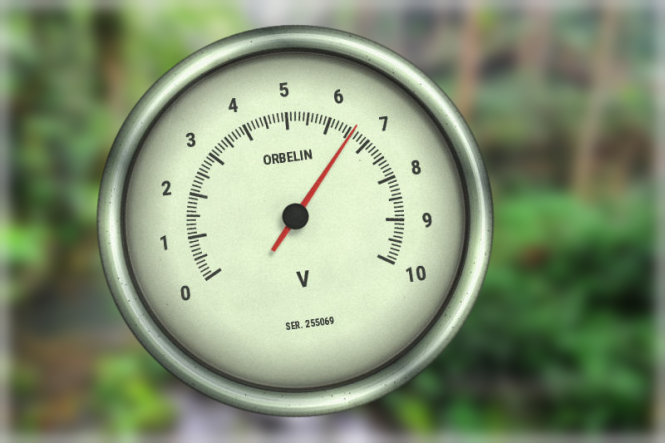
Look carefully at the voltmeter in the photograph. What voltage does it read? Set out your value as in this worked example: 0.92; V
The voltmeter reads 6.6; V
